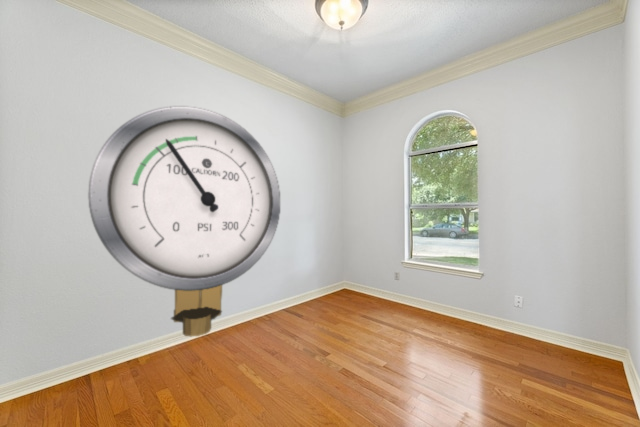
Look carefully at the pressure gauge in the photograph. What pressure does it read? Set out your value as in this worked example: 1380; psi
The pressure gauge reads 110; psi
